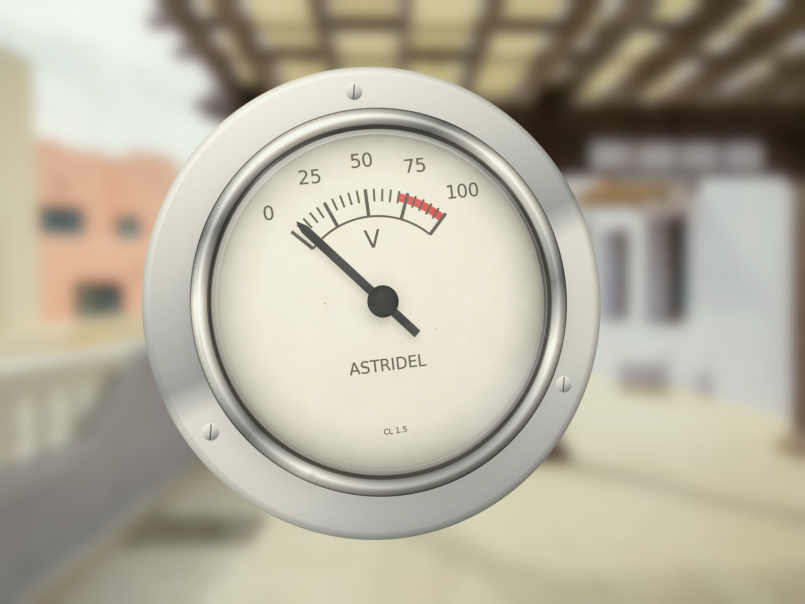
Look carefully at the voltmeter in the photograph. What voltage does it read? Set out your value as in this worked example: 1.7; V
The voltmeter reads 5; V
